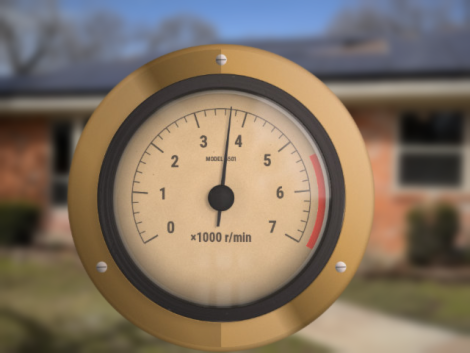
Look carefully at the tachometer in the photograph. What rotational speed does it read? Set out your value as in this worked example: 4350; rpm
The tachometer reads 3700; rpm
